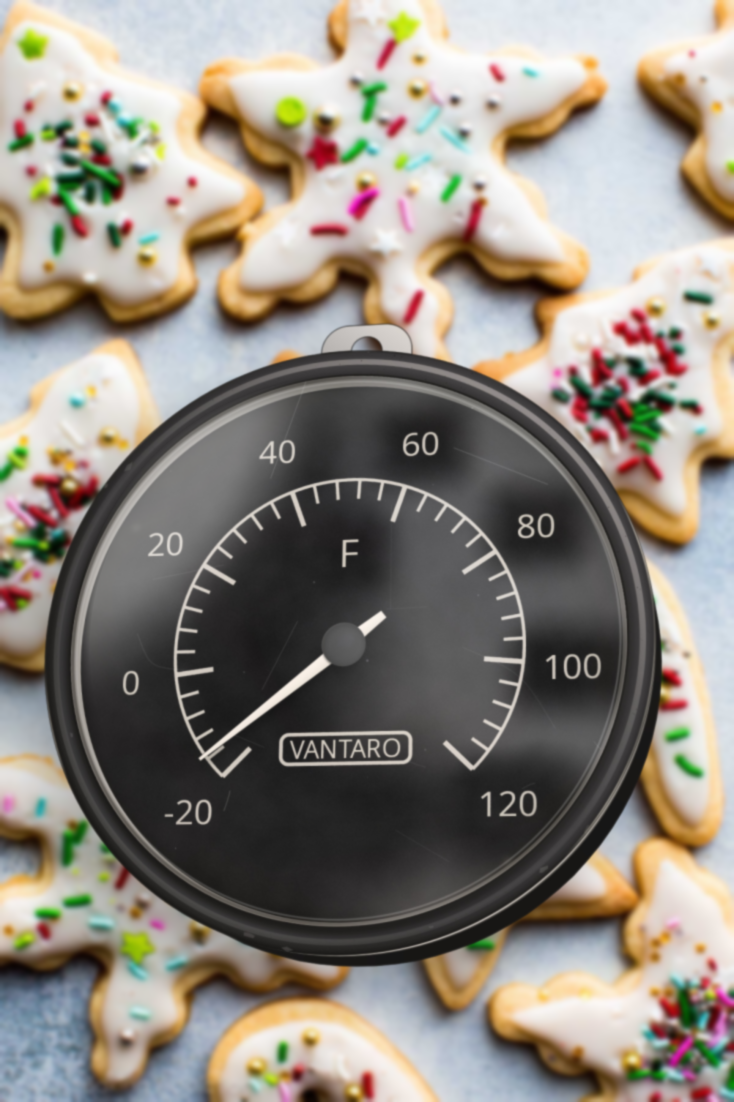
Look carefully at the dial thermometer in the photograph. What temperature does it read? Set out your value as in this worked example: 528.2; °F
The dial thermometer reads -16; °F
